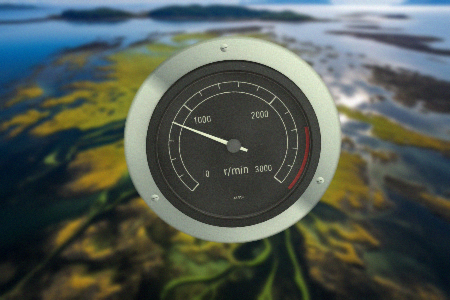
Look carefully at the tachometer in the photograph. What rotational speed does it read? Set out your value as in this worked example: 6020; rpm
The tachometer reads 800; rpm
